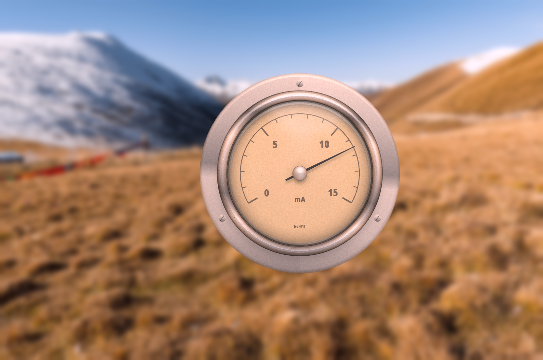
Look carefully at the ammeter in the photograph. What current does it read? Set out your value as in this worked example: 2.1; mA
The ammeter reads 11.5; mA
